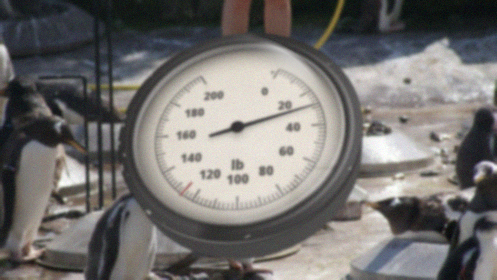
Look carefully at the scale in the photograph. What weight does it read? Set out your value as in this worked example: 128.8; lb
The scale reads 30; lb
